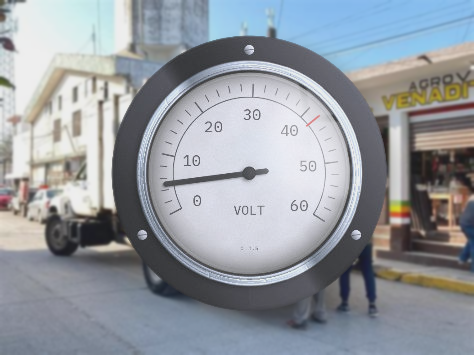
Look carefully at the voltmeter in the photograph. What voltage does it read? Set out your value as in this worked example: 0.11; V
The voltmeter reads 5; V
